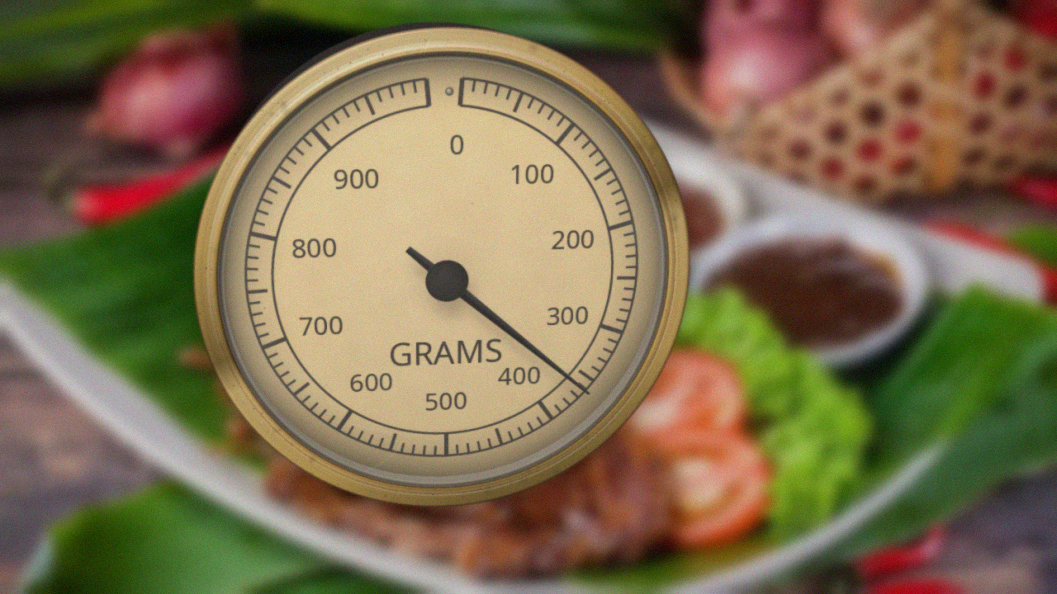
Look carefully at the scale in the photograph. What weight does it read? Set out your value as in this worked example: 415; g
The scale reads 360; g
